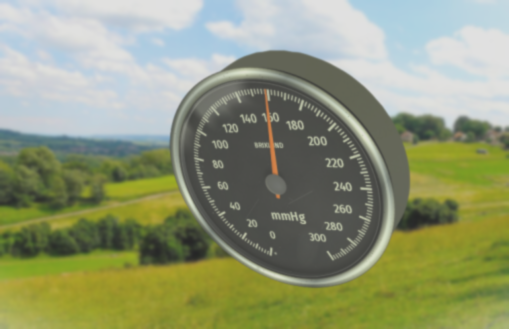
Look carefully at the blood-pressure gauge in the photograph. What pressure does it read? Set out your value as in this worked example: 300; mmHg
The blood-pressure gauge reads 160; mmHg
